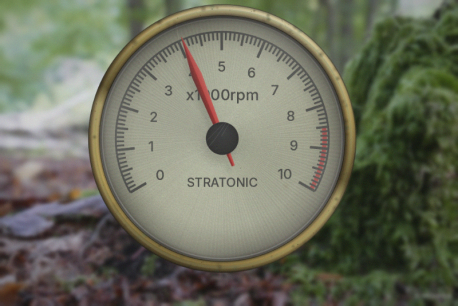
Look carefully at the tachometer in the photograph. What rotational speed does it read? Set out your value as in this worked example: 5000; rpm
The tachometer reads 4100; rpm
